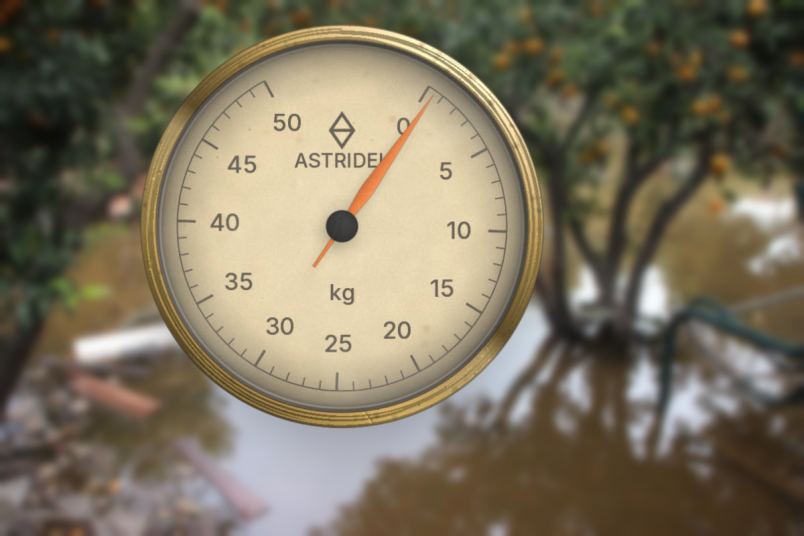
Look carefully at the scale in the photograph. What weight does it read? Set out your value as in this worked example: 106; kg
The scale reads 0.5; kg
